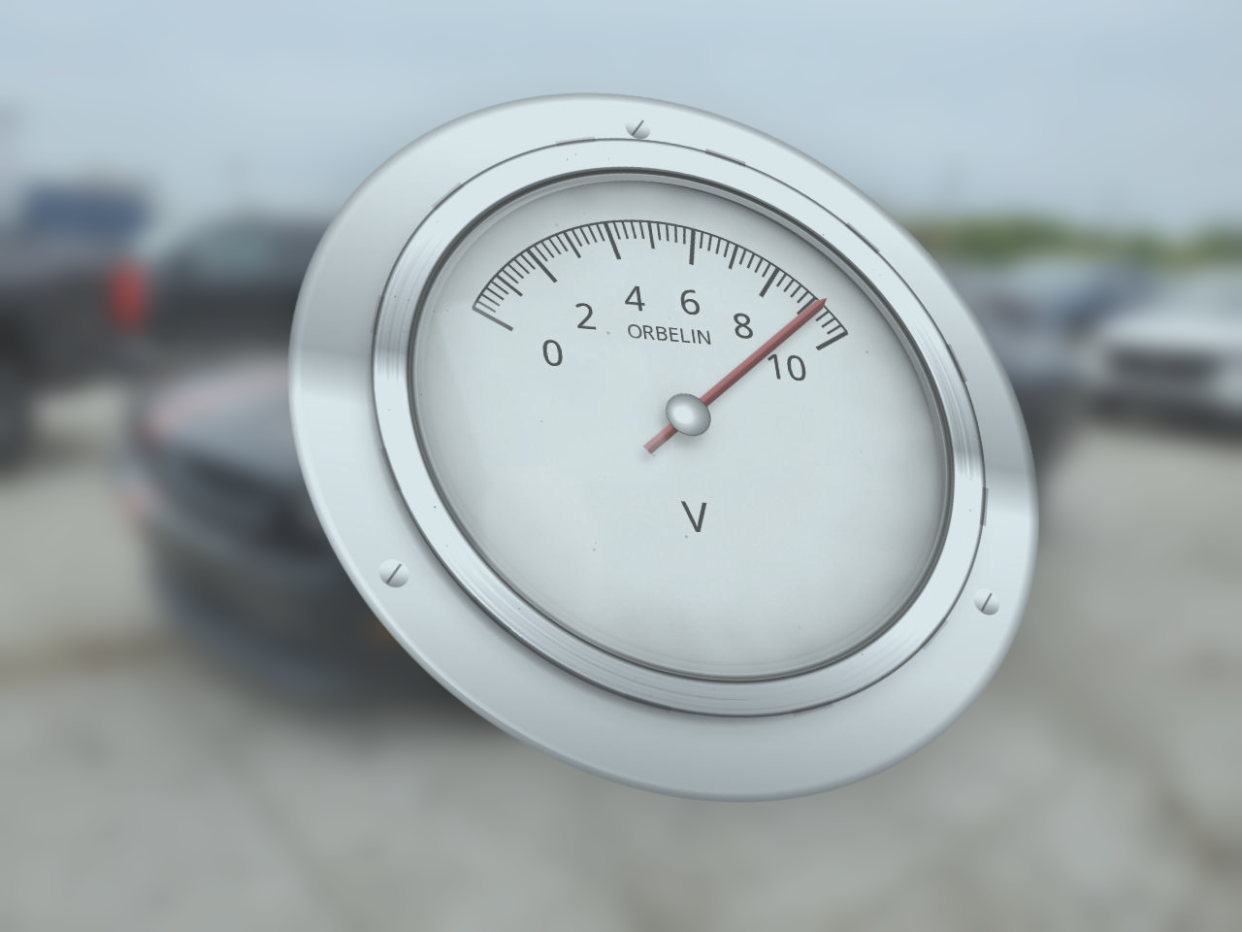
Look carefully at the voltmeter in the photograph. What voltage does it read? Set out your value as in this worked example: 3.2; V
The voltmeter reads 9.2; V
